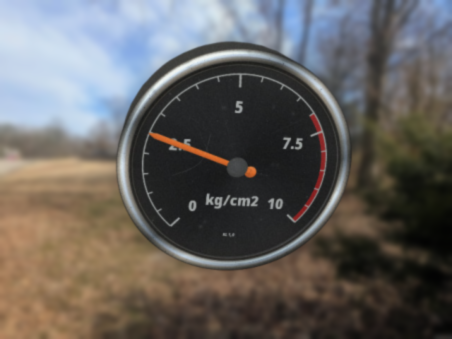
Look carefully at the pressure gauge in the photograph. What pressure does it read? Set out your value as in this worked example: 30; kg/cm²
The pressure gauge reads 2.5; kg/cm²
